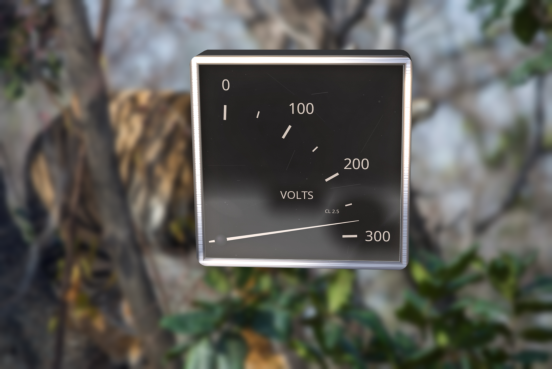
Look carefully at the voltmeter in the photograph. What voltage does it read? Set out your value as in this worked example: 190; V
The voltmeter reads 275; V
